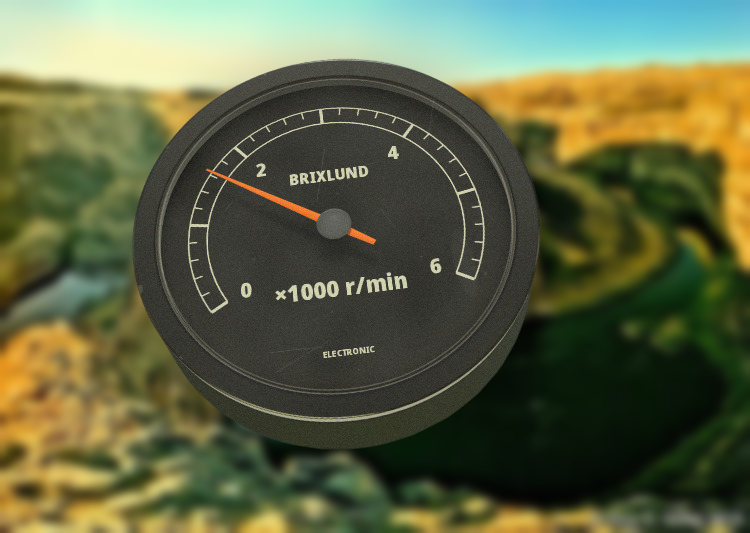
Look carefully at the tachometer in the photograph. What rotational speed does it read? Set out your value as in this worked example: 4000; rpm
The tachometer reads 1600; rpm
